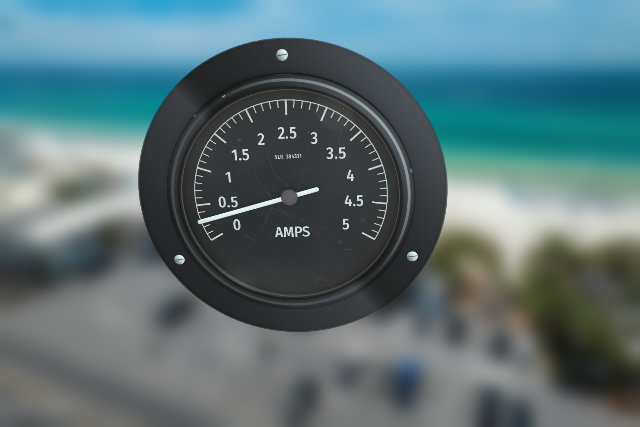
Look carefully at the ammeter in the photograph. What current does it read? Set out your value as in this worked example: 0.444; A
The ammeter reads 0.3; A
